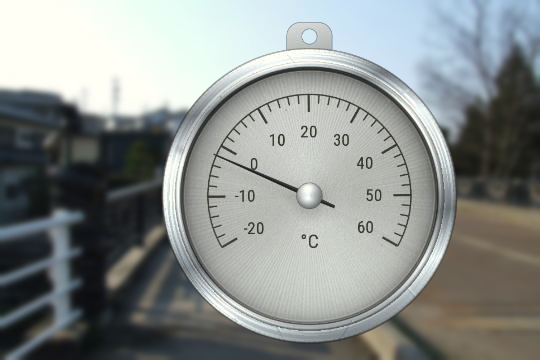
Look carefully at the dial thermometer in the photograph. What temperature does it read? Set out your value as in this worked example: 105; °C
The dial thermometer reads -2; °C
